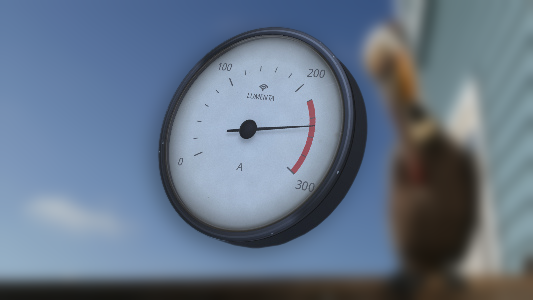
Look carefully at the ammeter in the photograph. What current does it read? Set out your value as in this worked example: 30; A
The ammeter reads 250; A
